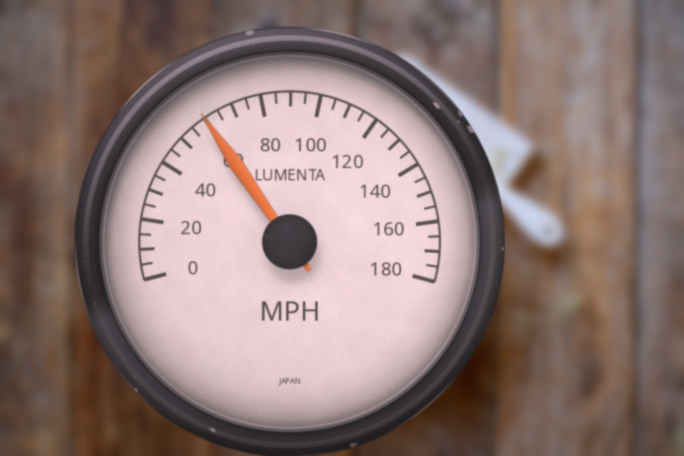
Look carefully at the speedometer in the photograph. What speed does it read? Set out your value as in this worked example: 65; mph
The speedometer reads 60; mph
